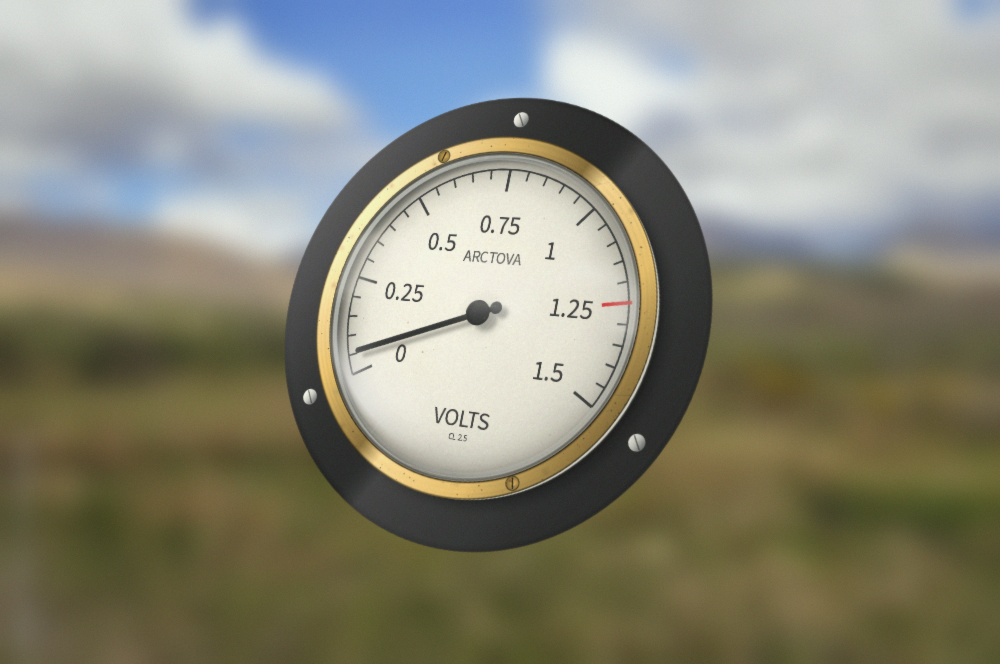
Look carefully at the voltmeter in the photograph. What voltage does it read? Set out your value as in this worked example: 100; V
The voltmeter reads 0.05; V
